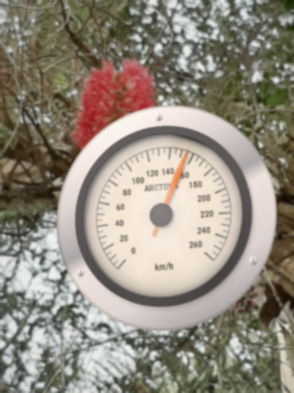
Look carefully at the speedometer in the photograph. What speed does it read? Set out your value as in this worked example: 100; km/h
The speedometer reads 155; km/h
